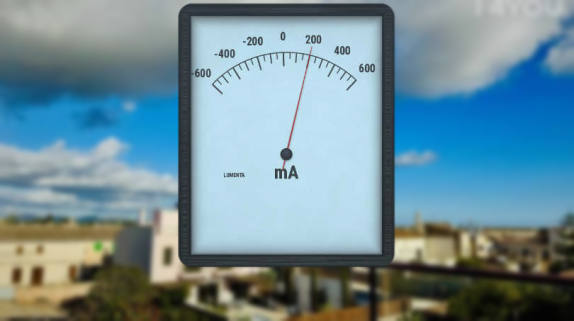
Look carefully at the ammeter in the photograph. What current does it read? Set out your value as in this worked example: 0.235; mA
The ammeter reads 200; mA
